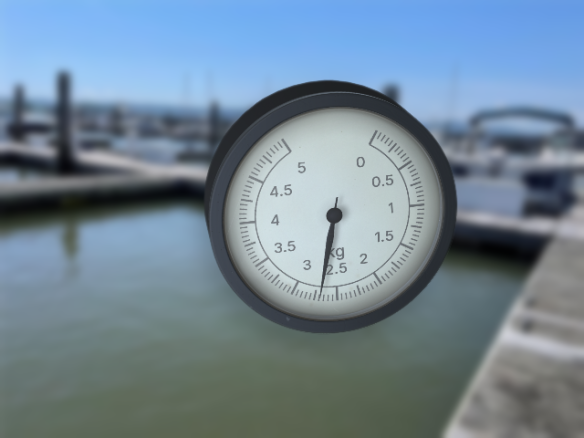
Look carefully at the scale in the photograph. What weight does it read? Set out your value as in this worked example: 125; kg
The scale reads 2.7; kg
